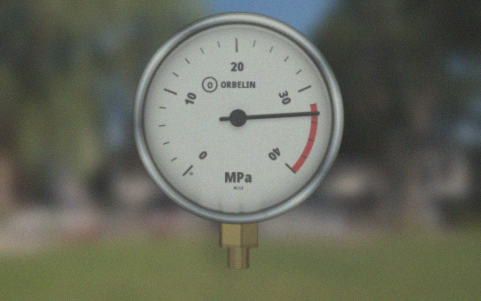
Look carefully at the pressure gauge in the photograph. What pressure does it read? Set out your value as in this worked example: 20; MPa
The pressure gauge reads 33; MPa
